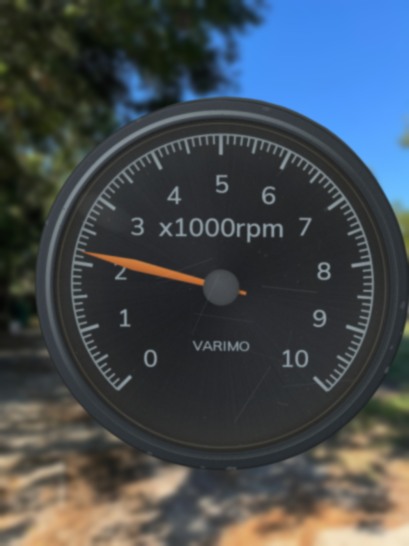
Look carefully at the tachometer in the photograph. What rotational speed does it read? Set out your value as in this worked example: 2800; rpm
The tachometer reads 2200; rpm
